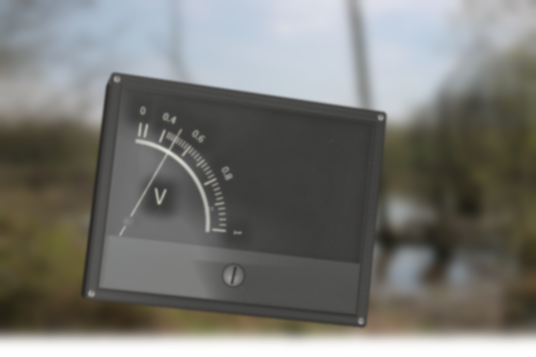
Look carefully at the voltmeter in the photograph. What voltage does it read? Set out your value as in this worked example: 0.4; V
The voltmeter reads 0.5; V
